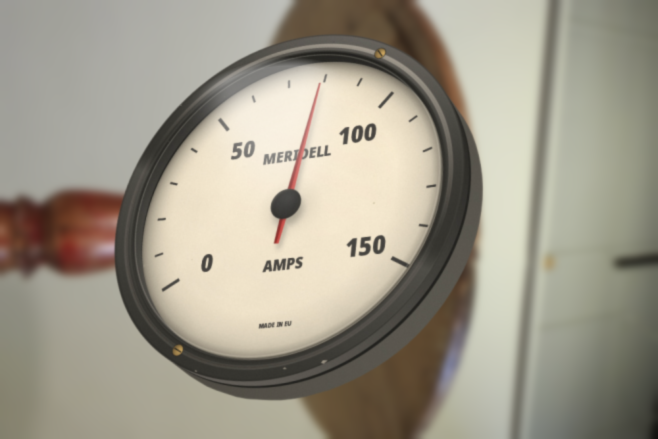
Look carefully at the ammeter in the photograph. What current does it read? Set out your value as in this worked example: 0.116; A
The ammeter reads 80; A
